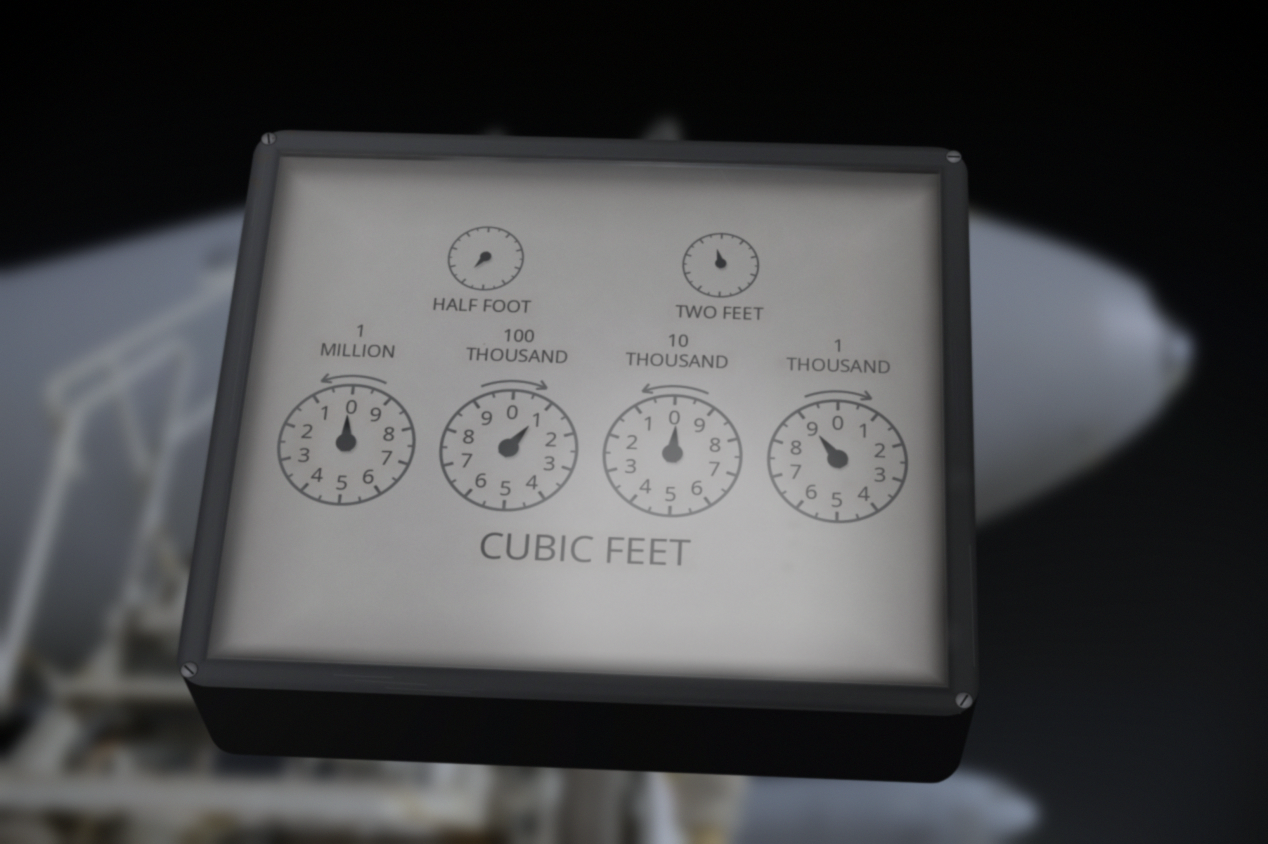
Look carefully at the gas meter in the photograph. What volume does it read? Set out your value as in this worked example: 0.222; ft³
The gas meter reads 9900; ft³
